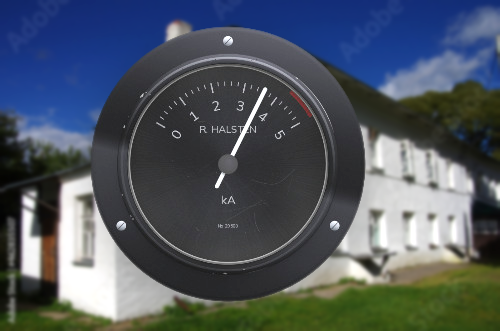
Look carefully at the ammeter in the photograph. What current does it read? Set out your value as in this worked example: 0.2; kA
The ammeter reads 3.6; kA
